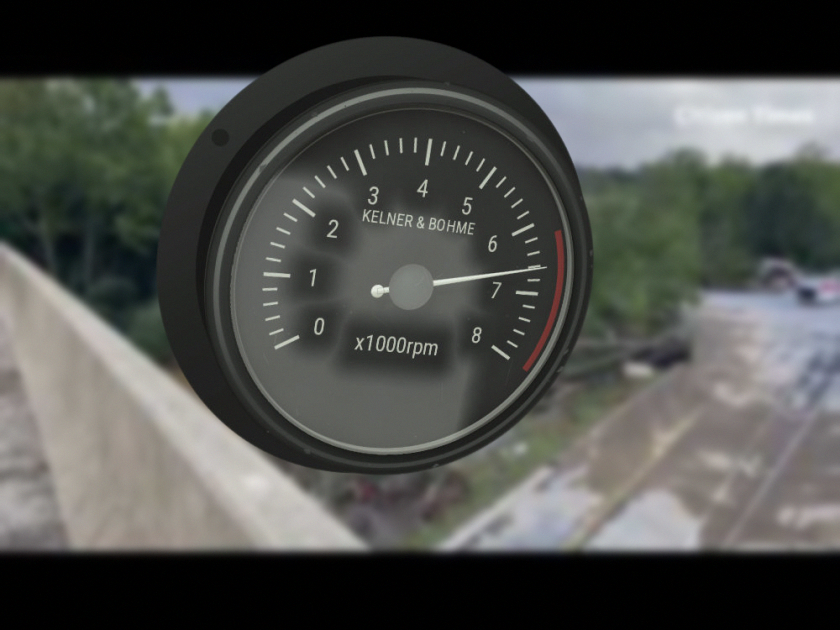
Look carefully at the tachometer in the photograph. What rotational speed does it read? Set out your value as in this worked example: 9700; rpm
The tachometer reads 6600; rpm
